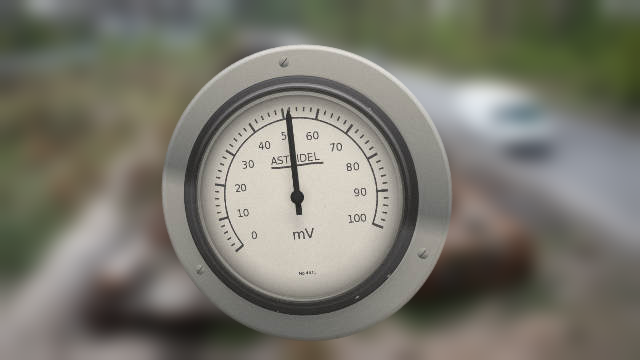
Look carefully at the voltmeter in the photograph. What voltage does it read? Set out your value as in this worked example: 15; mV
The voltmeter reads 52; mV
